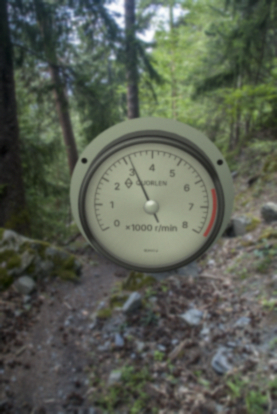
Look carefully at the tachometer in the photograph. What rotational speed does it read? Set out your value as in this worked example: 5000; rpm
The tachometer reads 3200; rpm
